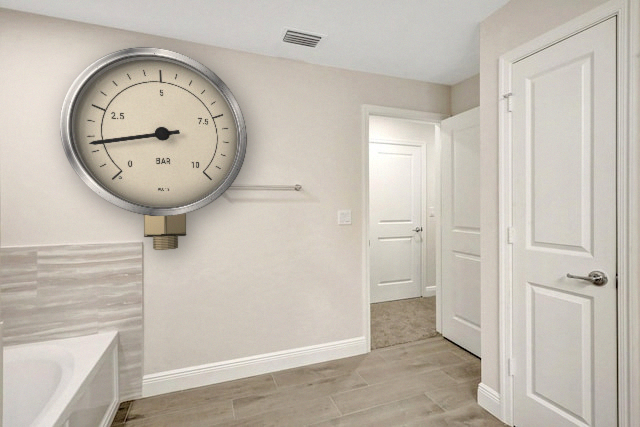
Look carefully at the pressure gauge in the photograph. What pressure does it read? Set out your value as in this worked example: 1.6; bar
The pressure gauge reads 1.25; bar
